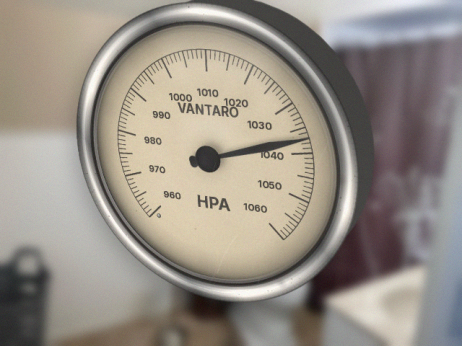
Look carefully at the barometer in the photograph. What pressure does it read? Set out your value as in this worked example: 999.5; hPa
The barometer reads 1037; hPa
